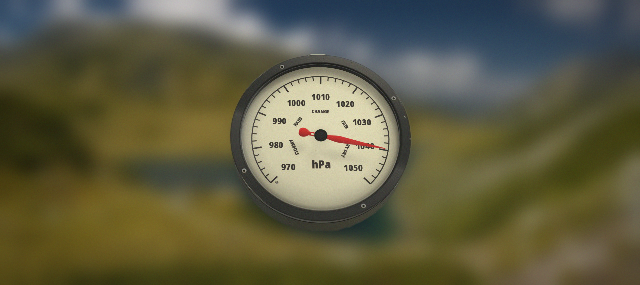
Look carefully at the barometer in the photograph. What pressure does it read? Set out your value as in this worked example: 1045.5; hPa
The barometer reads 1040; hPa
